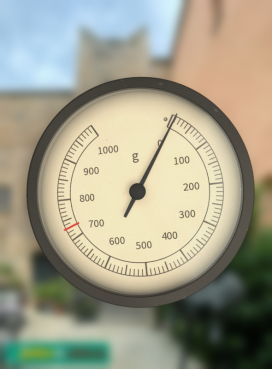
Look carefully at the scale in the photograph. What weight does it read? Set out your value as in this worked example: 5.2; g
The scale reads 10; g
